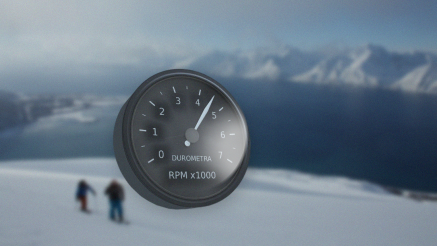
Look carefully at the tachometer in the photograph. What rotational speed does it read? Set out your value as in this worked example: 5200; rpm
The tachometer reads 4500; rpm
